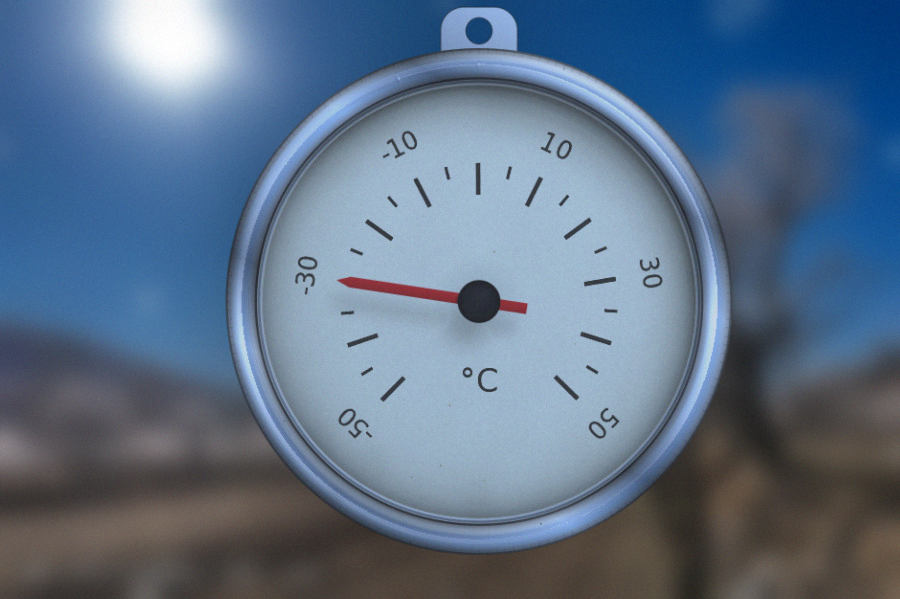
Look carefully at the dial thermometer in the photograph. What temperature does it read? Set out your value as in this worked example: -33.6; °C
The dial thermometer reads -30; °C
